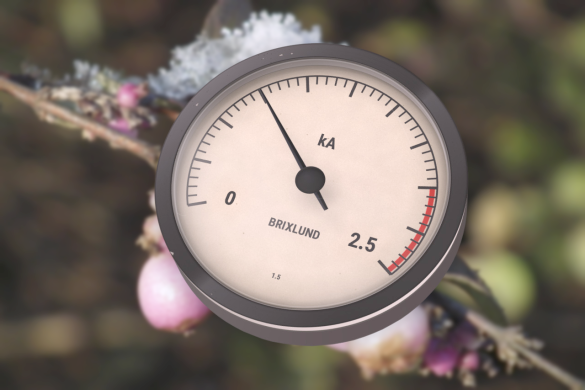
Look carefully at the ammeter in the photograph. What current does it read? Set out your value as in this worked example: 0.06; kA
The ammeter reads 0.75; kA
